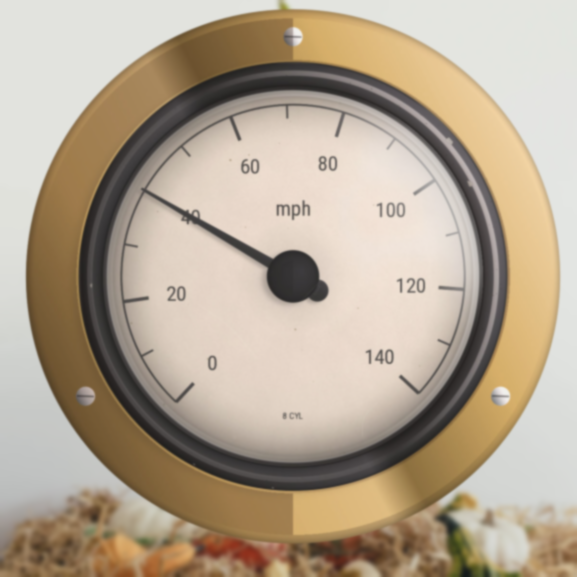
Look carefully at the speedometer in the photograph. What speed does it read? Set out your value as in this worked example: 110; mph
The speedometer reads 40; mph
